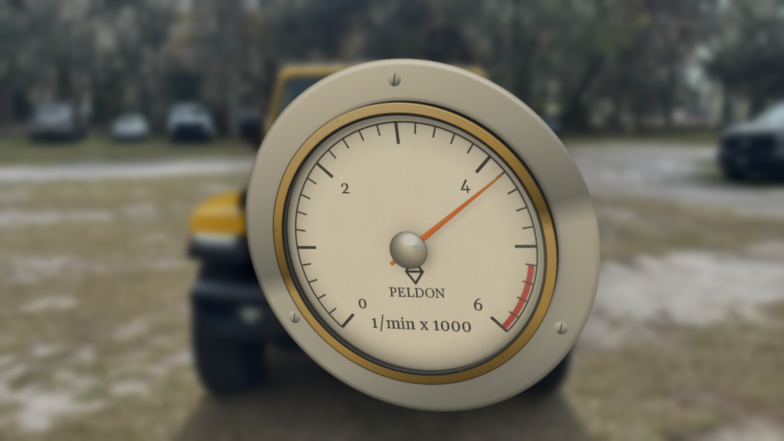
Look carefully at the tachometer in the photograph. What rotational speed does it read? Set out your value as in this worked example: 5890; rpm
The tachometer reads 4200; rpm
